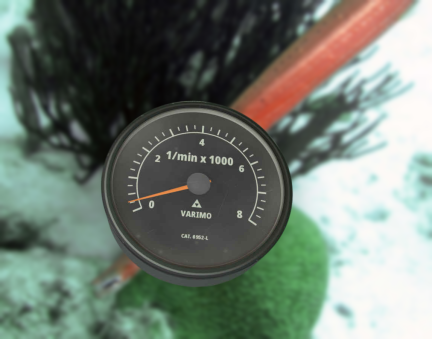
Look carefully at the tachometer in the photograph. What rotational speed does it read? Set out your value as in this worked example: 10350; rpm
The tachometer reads 250; rpm
